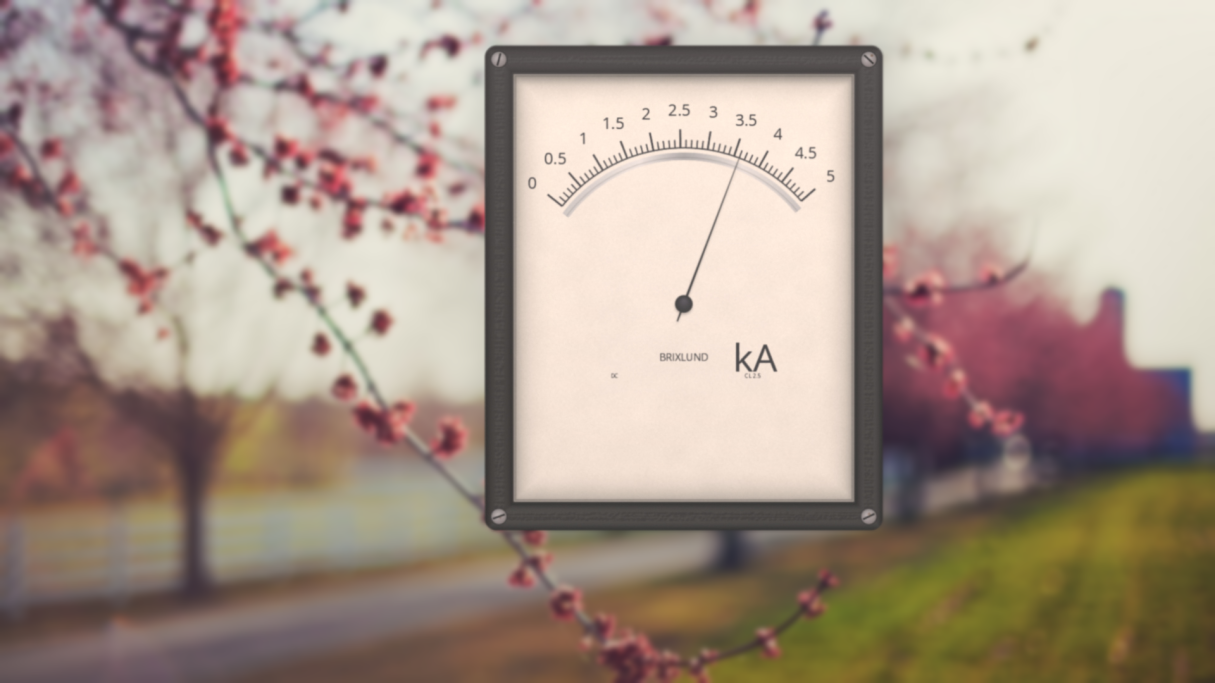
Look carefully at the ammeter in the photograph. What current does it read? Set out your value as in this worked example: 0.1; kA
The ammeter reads 3.6; kA
